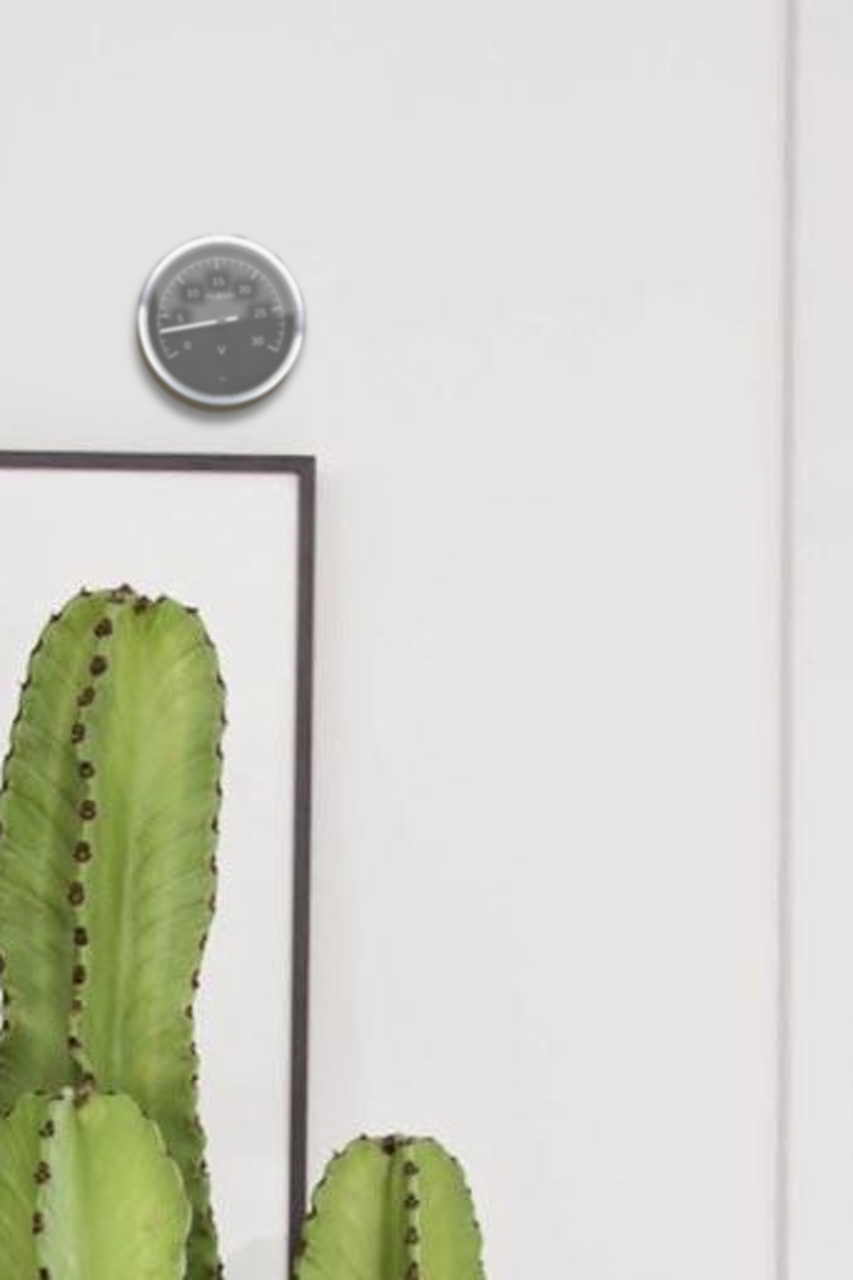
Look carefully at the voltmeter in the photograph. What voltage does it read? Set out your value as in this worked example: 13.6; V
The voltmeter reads 3; V
